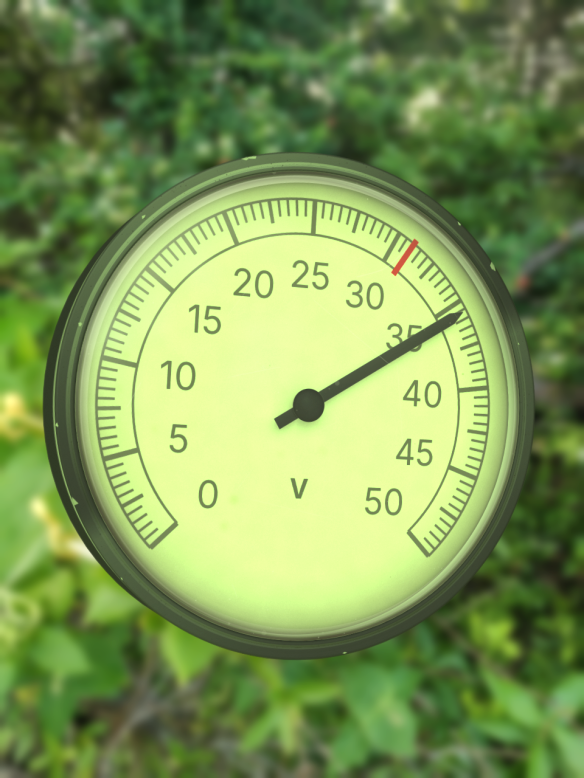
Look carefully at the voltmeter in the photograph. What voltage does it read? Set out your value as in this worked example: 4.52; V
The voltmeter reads 35.5; V
